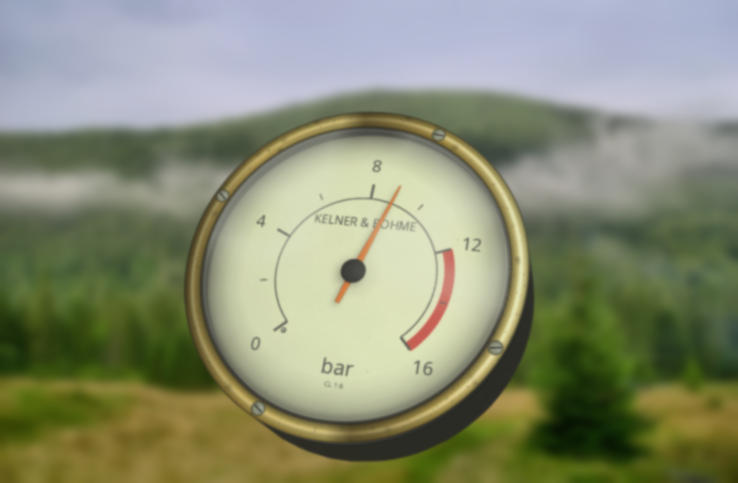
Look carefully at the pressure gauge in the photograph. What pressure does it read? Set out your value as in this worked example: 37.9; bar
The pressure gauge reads 9; bar
